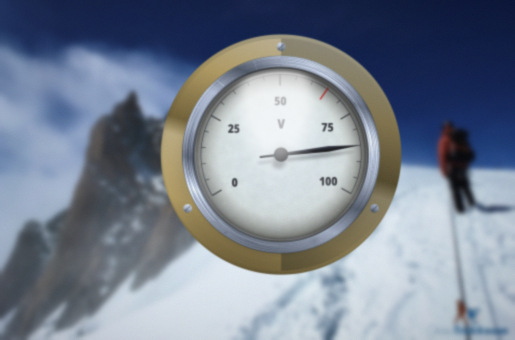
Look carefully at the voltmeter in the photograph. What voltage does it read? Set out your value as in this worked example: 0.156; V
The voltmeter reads 85; V
